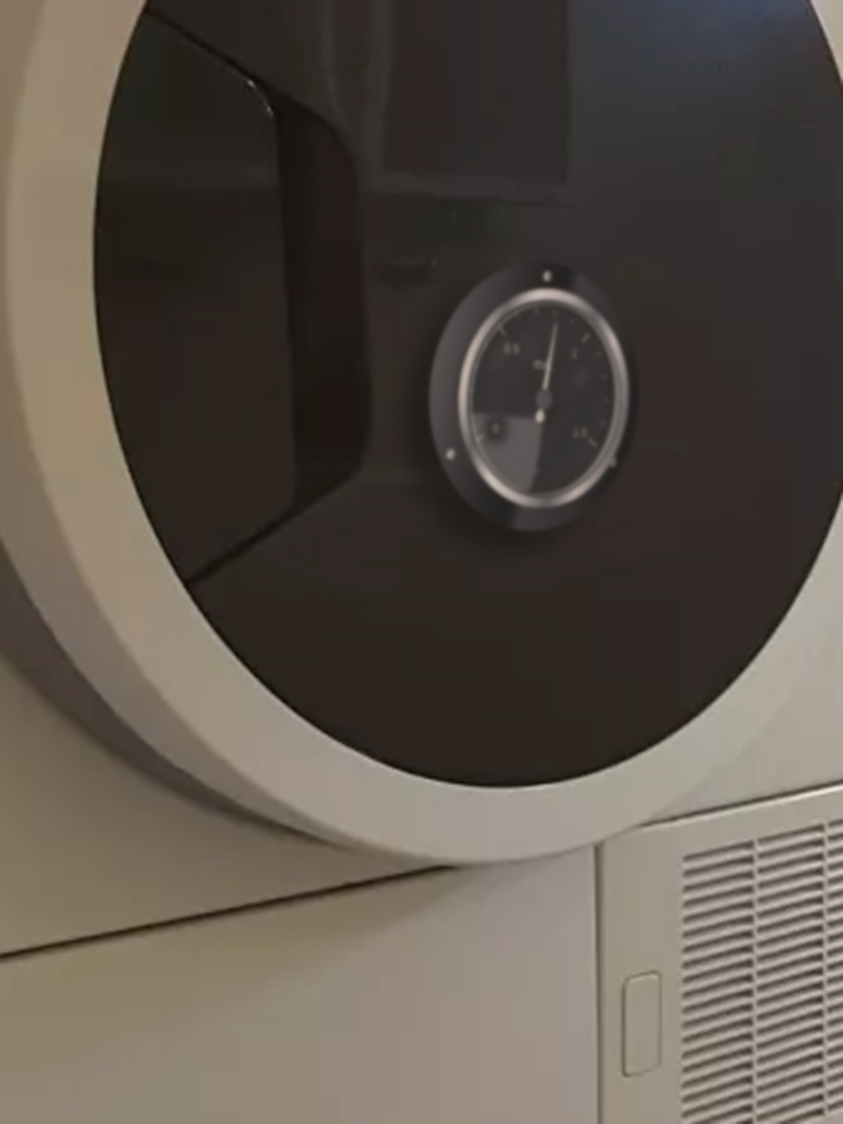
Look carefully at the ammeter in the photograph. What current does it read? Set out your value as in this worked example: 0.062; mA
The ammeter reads 0.8; mA
